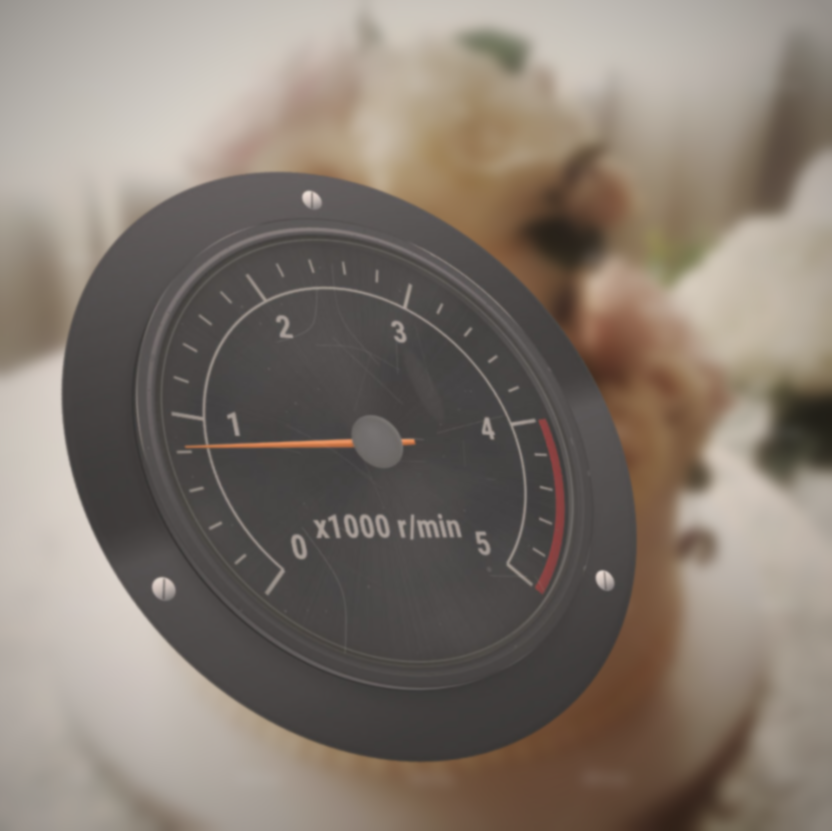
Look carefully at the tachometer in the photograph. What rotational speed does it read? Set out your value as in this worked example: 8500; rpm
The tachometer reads 800; rpm
